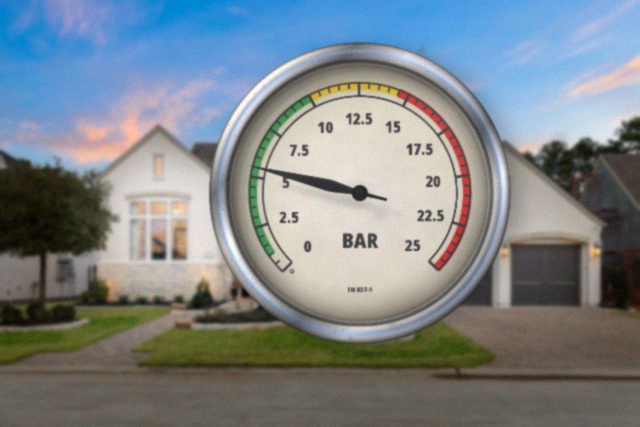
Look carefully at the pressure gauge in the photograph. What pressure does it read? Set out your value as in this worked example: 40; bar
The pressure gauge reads 5.5; bar
